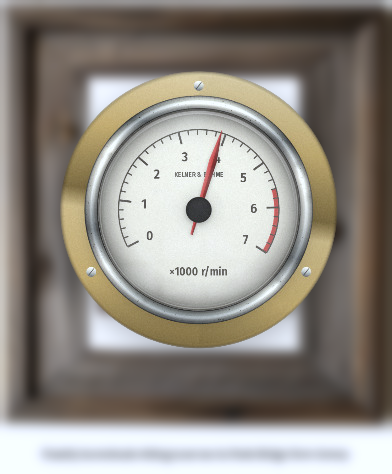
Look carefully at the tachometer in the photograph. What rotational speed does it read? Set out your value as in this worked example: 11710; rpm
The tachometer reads 3900; rpm
